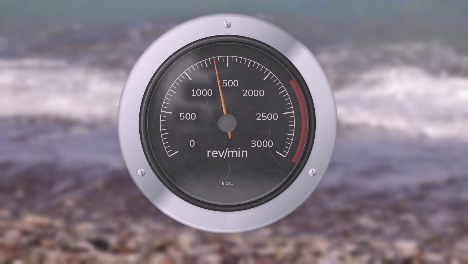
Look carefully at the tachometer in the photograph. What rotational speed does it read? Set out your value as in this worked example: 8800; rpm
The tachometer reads 1350; rpm
